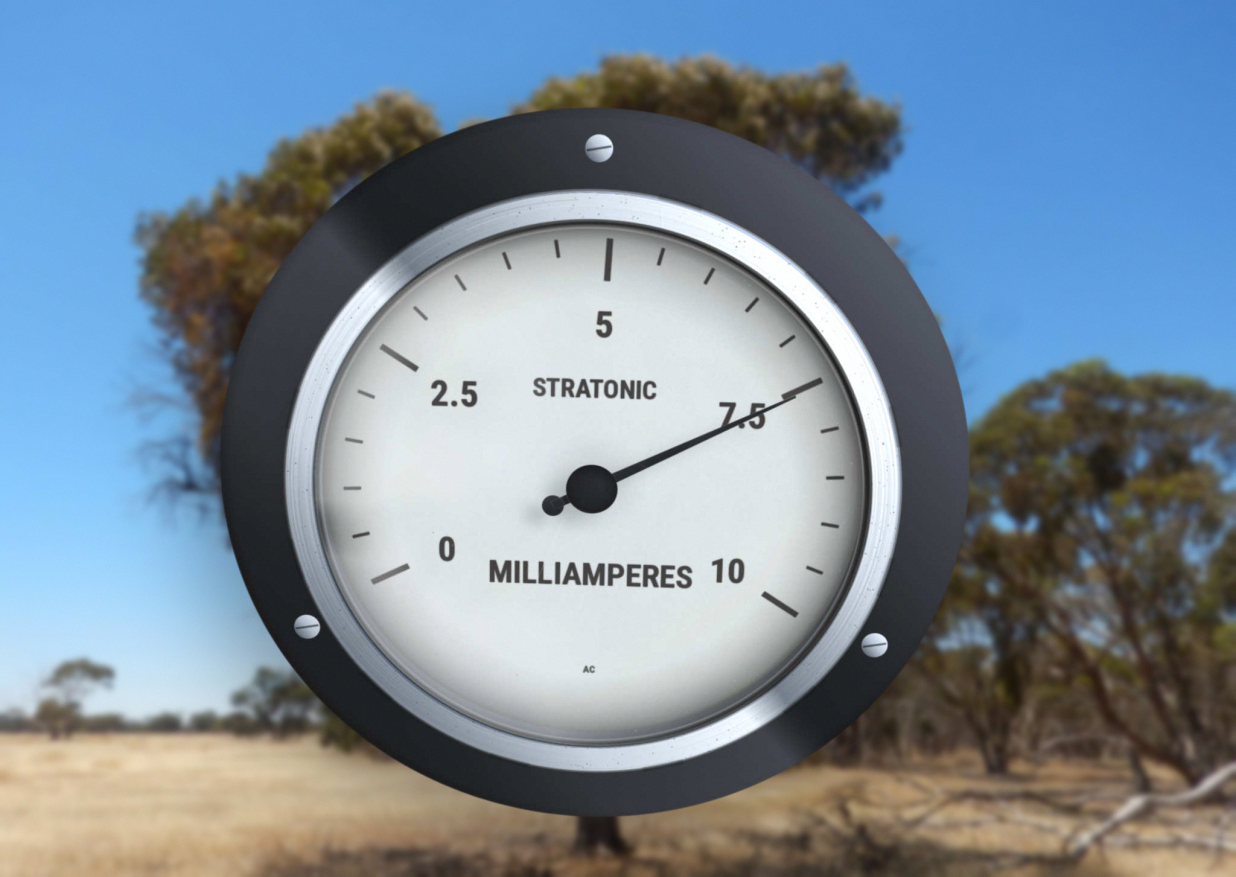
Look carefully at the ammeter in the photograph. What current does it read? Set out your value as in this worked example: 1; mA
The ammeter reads 7.5; mA
